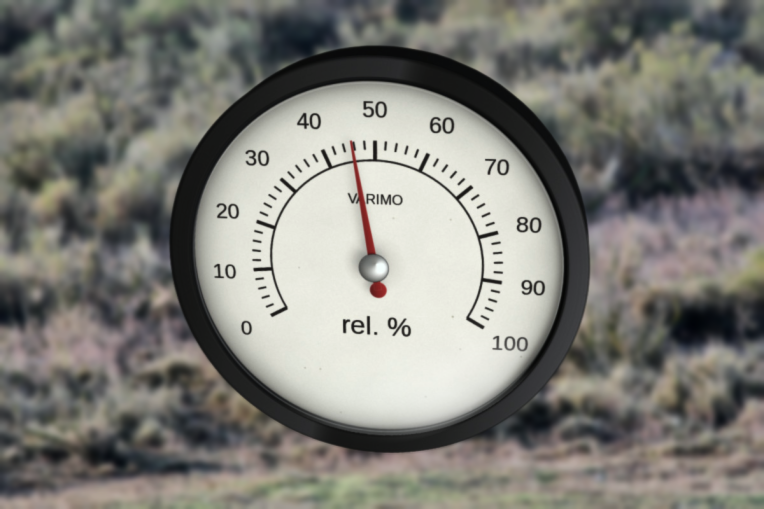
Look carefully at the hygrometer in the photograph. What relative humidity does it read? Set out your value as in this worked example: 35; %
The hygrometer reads 46; %
